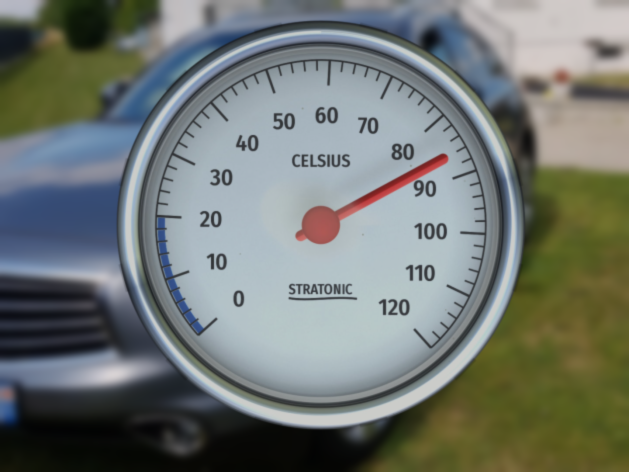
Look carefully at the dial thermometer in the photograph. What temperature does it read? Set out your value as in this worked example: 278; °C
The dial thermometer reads 86; °C
